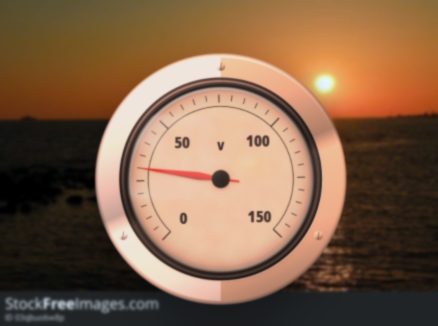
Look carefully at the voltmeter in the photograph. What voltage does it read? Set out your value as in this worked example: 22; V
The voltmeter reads 30; V
